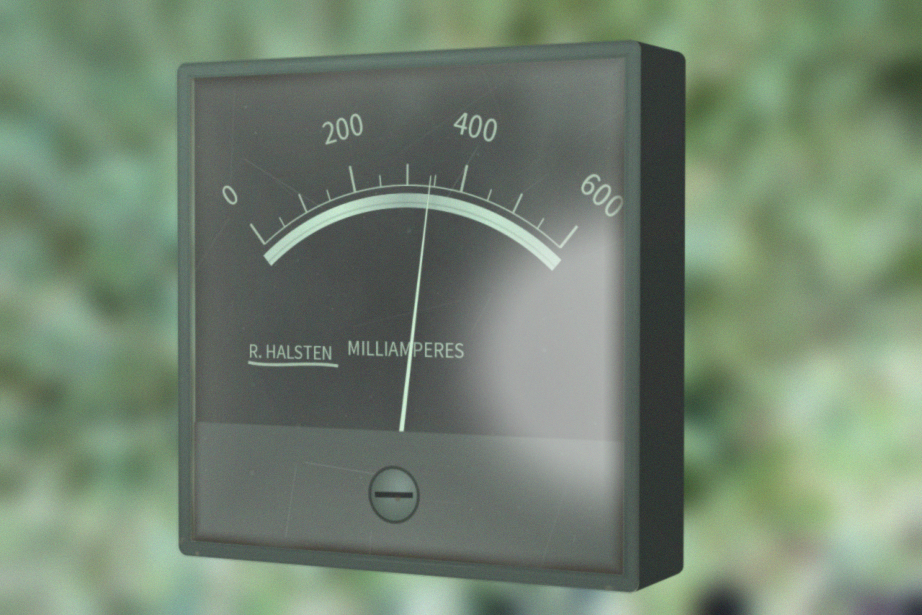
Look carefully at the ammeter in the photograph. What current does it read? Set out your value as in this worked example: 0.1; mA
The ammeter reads 350; mA
